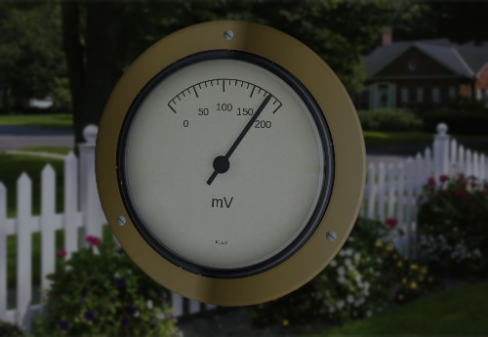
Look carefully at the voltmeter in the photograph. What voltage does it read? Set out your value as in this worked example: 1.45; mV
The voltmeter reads 180; mV
